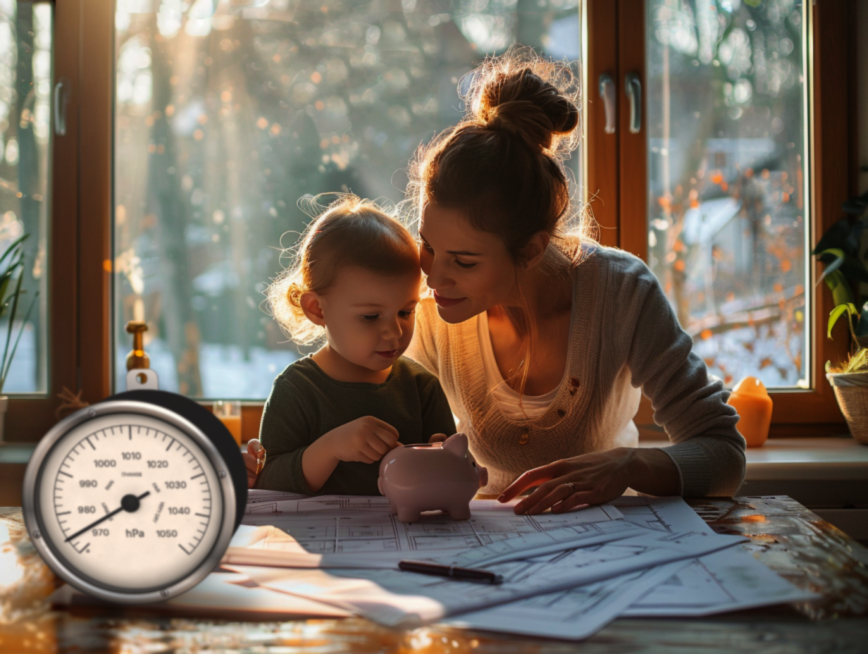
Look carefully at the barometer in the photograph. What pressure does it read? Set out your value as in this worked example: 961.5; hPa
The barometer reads 974; hPa
